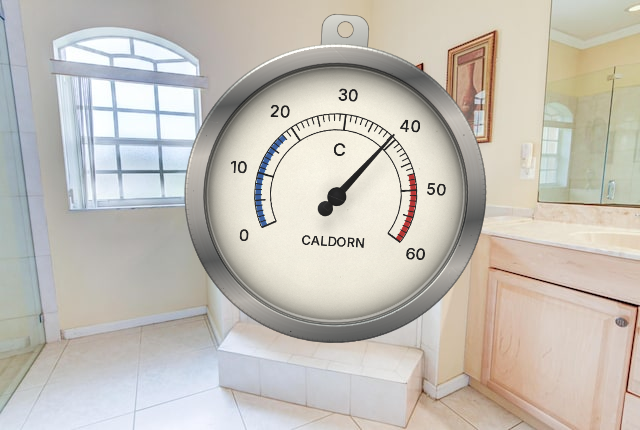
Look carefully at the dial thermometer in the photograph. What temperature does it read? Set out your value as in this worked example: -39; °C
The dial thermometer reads 39; °C
